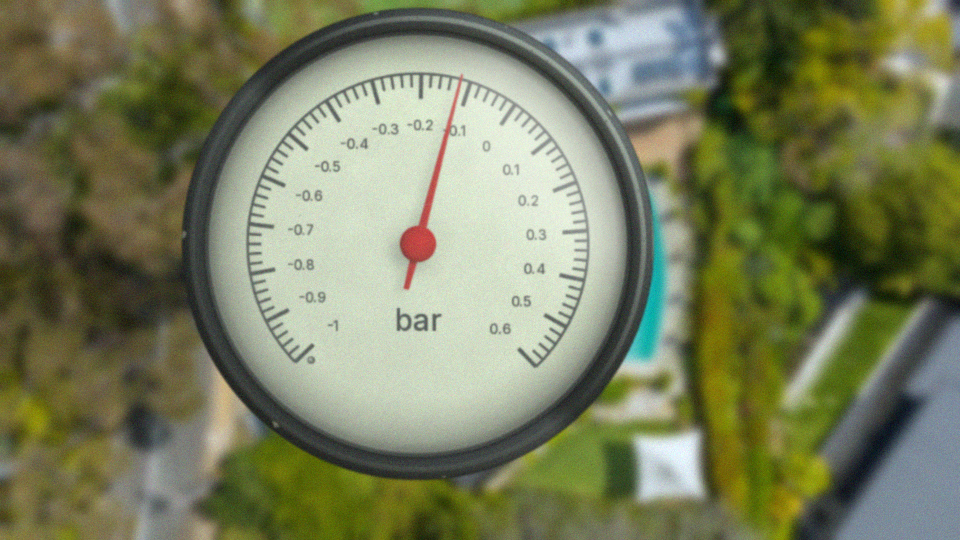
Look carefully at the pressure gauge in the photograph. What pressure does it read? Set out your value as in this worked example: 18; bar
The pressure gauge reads -0.12; bar
